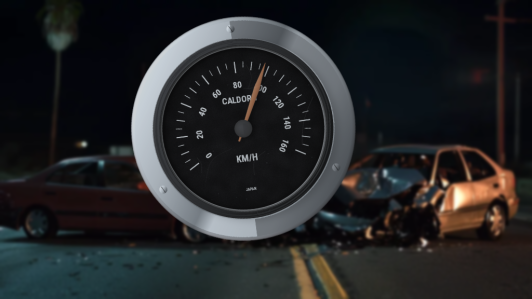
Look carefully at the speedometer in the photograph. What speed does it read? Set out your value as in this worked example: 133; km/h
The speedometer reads 97.5; km/h
